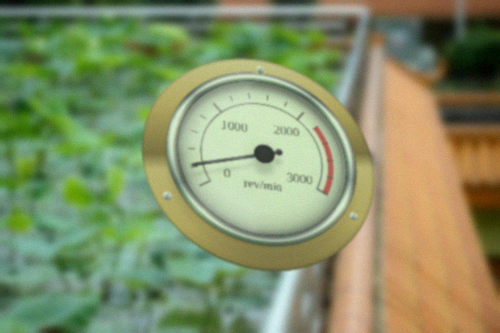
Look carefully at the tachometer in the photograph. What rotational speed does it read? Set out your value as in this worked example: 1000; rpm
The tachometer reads 200; rpm
